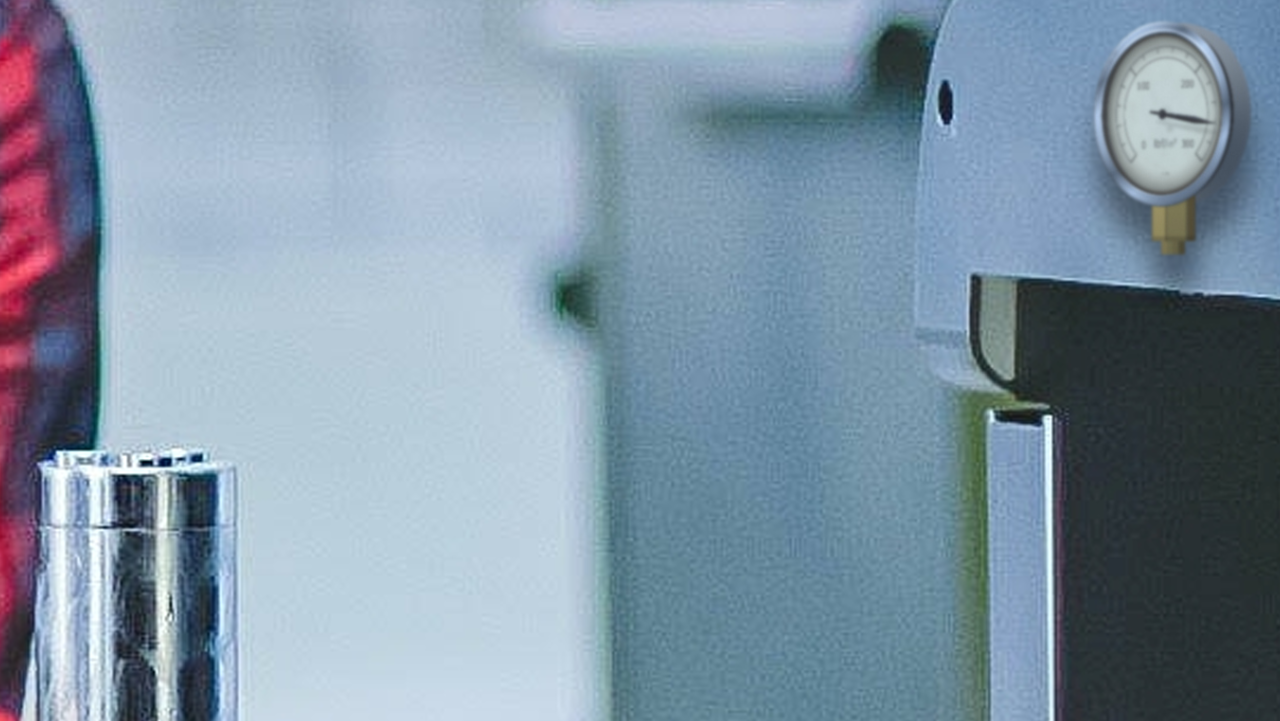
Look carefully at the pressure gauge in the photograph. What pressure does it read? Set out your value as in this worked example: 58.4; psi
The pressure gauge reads 260; psi
